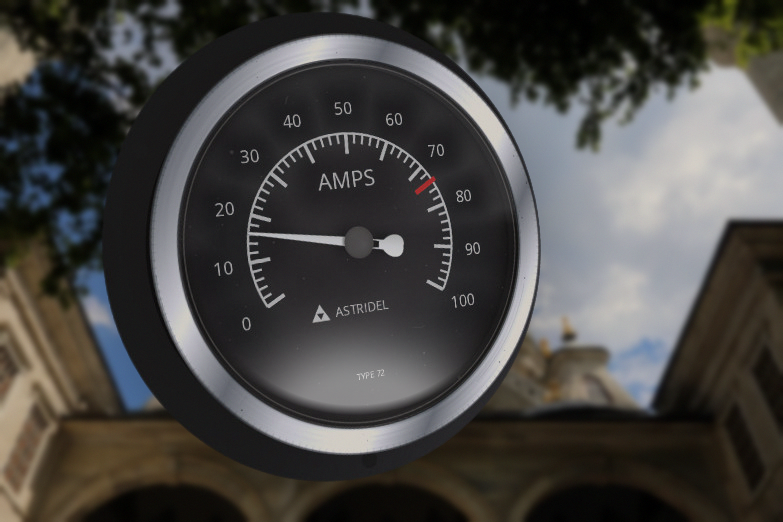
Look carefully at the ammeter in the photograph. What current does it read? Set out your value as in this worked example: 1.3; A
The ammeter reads 16; A
